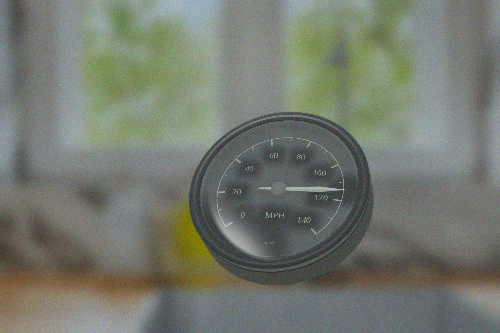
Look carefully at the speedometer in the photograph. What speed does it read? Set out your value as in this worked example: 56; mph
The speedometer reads 115; mph
